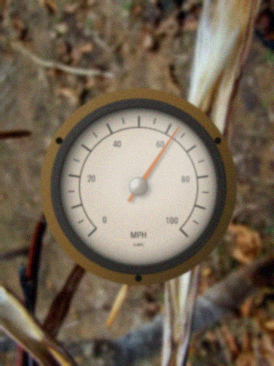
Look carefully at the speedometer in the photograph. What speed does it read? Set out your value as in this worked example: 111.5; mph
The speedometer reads 62.5; mph
